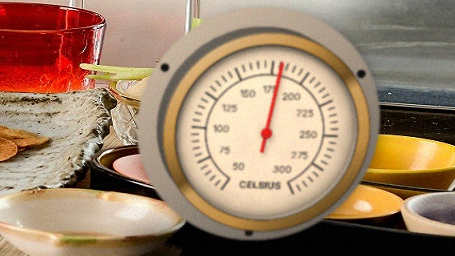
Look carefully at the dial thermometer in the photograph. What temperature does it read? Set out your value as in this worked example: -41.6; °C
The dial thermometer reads 180; °C
